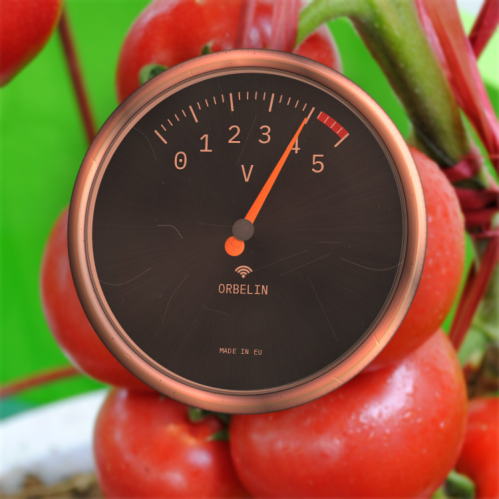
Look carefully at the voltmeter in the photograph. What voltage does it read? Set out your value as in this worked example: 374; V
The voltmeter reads 4; V
